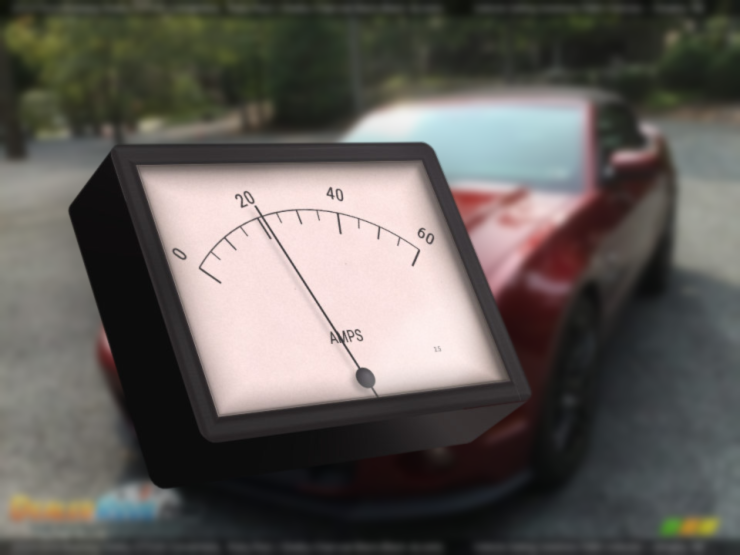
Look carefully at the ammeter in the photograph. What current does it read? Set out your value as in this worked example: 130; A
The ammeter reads 20; A
